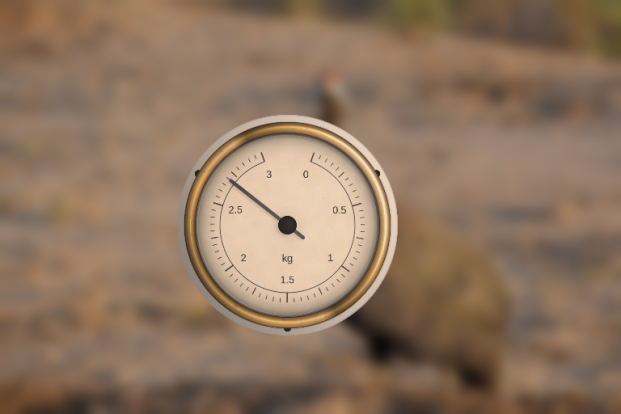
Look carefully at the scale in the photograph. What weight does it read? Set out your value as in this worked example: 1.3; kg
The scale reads 2.7; kg
